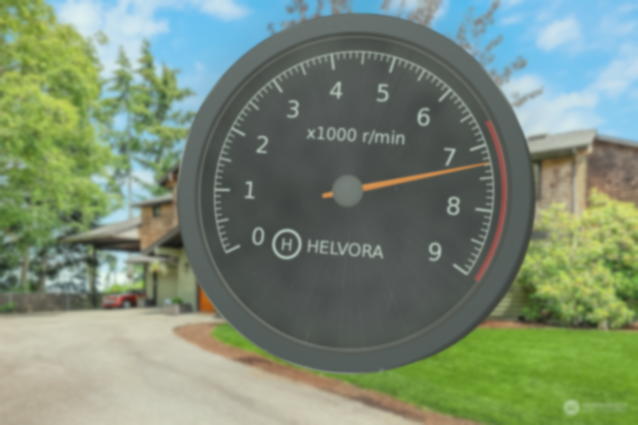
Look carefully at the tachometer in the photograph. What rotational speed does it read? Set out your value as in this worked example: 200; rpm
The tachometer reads 7300; rpm
